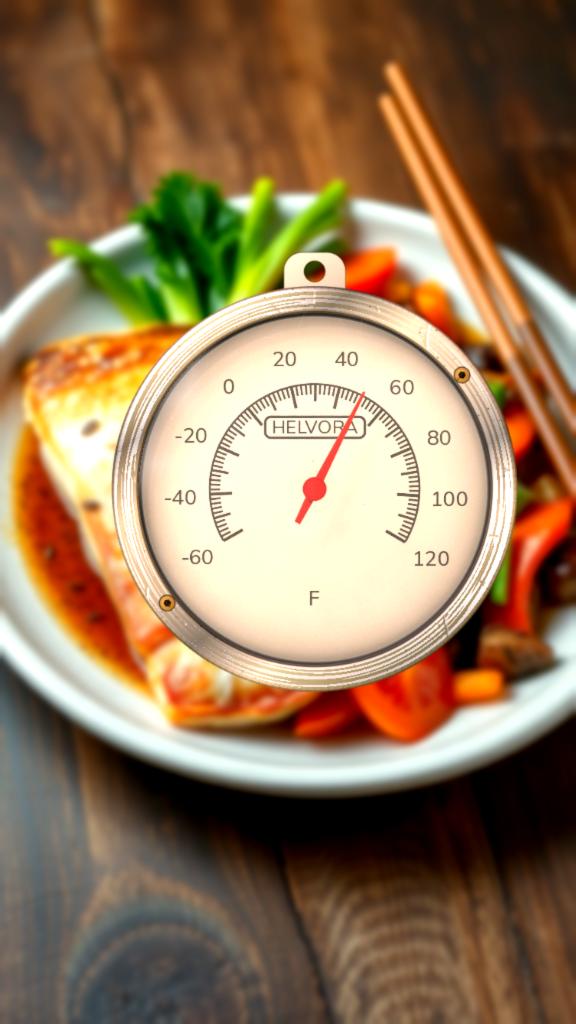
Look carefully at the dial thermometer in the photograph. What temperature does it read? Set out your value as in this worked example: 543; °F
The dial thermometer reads 50; °F
